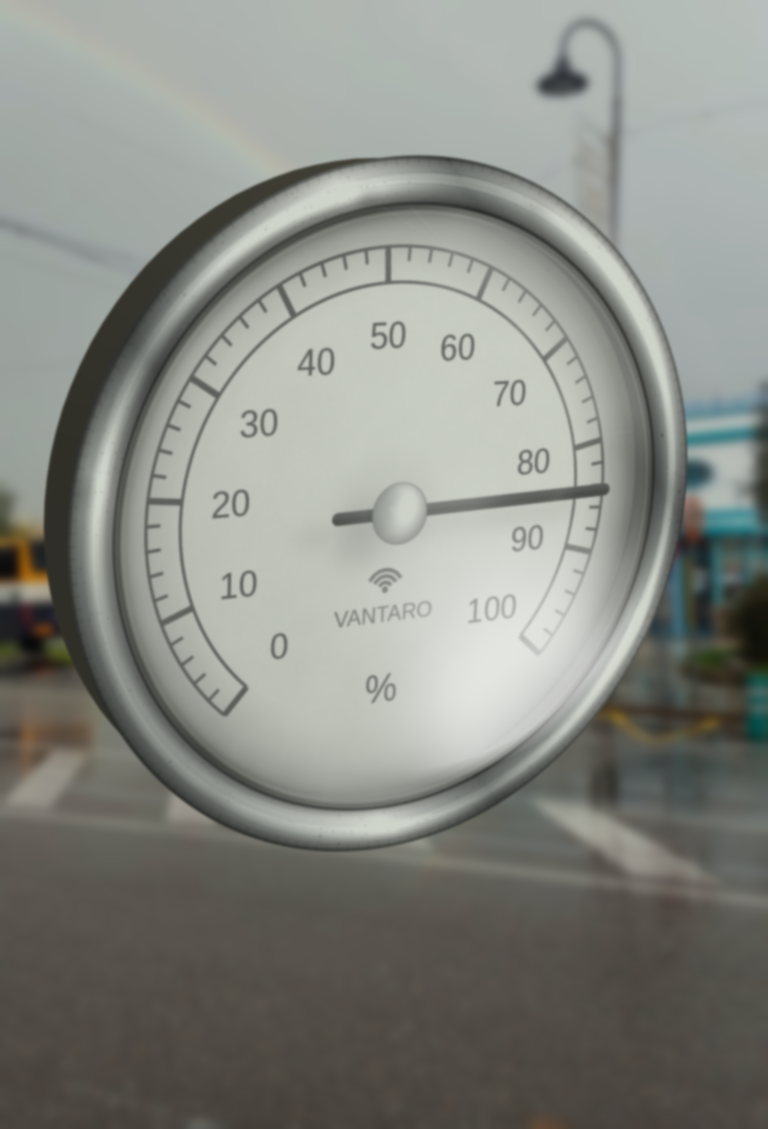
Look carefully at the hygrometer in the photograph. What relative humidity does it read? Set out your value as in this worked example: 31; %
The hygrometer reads 84; %
